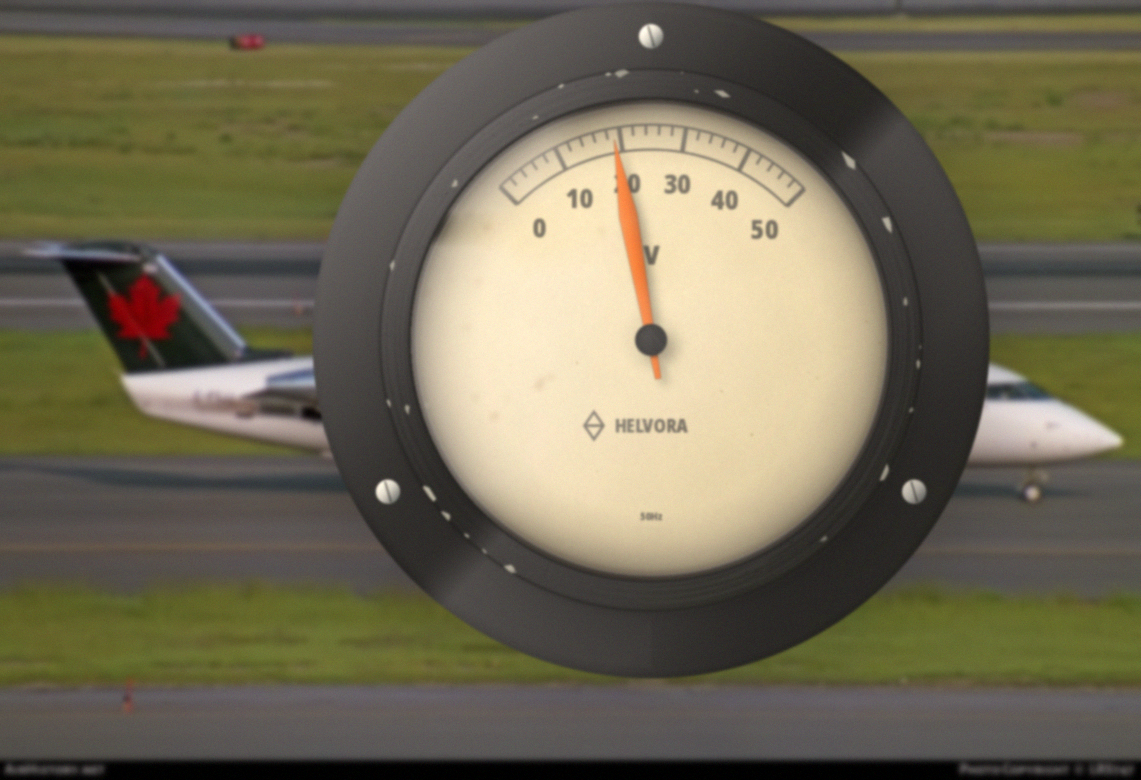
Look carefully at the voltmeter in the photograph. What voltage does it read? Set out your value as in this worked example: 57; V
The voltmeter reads 19; V
